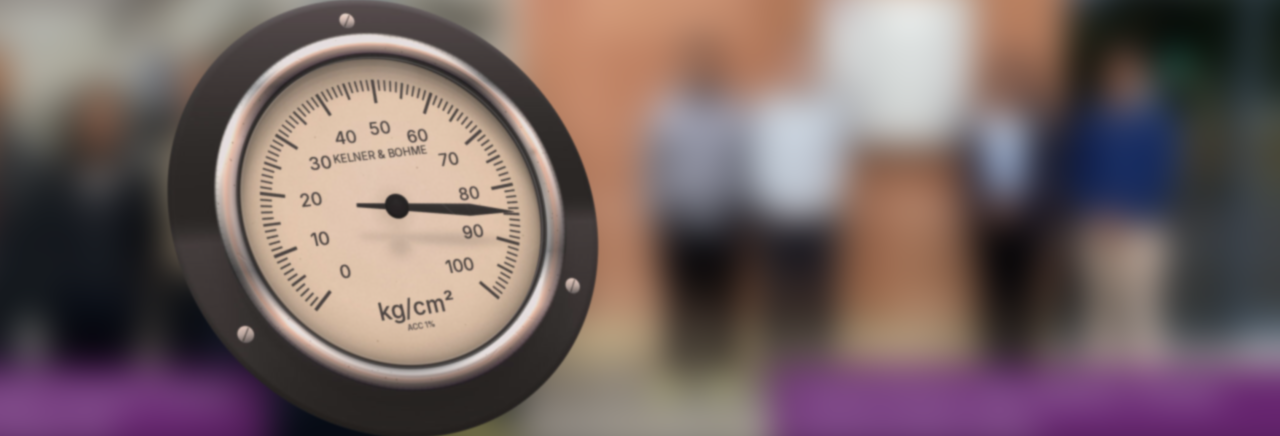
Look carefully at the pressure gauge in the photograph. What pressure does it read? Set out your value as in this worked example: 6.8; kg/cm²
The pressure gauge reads 85; kg/cm²
